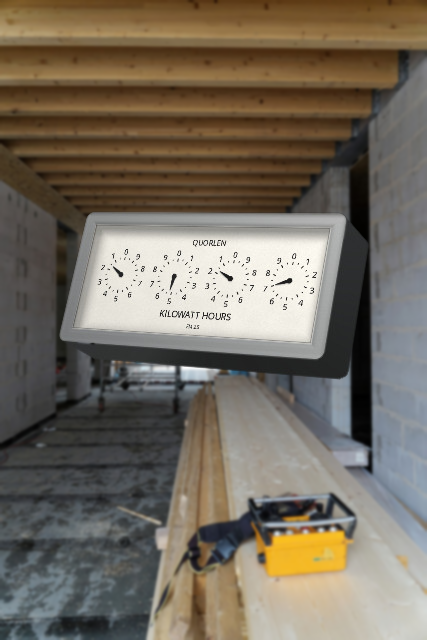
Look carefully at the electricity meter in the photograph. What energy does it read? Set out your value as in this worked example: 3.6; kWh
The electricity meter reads 1517; kWh
